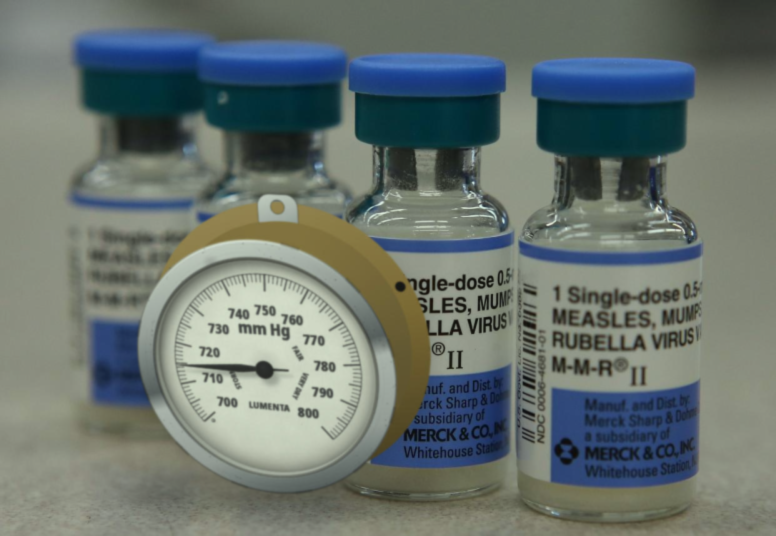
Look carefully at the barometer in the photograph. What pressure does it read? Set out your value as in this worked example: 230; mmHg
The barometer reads 715; mmHg
